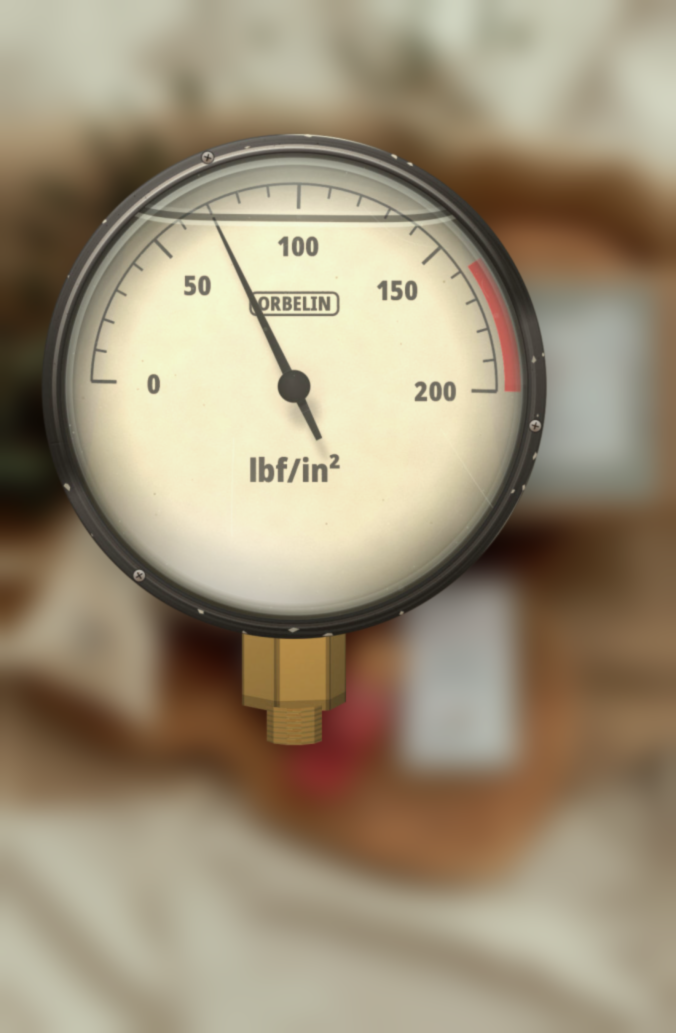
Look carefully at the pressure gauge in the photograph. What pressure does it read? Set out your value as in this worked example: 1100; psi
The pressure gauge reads 70; psi
